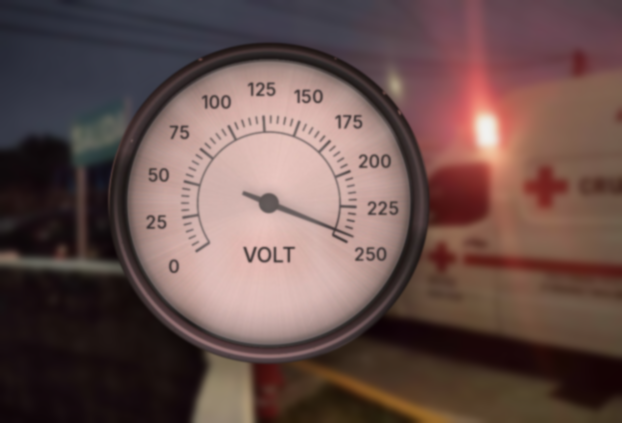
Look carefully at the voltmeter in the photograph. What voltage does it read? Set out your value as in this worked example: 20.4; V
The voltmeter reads 245; V
